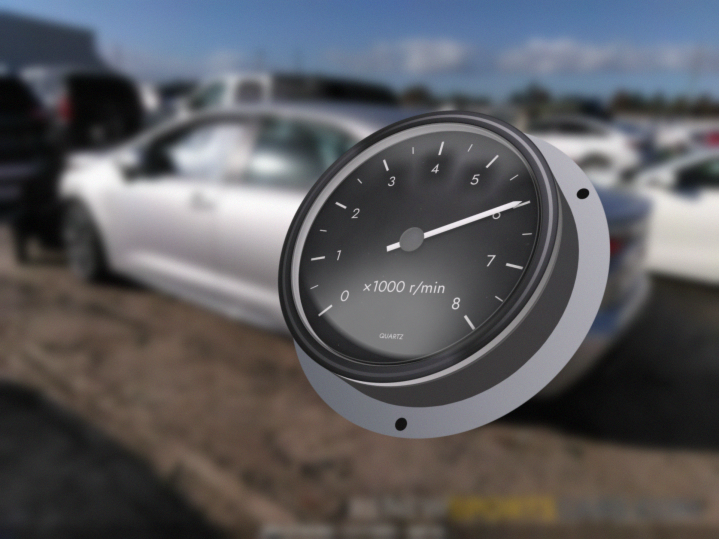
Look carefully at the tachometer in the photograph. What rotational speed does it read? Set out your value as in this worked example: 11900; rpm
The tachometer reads 6000; rpm
